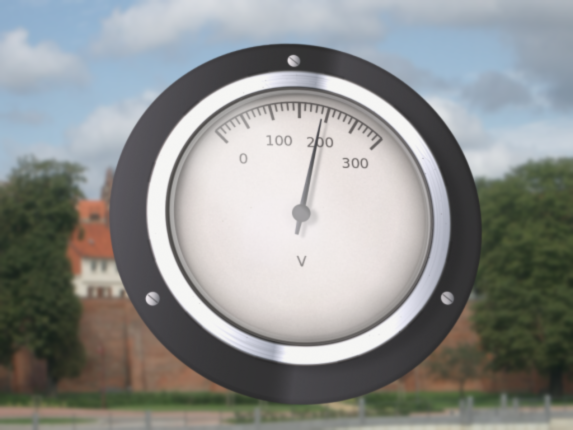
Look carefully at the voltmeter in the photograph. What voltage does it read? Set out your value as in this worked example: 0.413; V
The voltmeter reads 190; V
